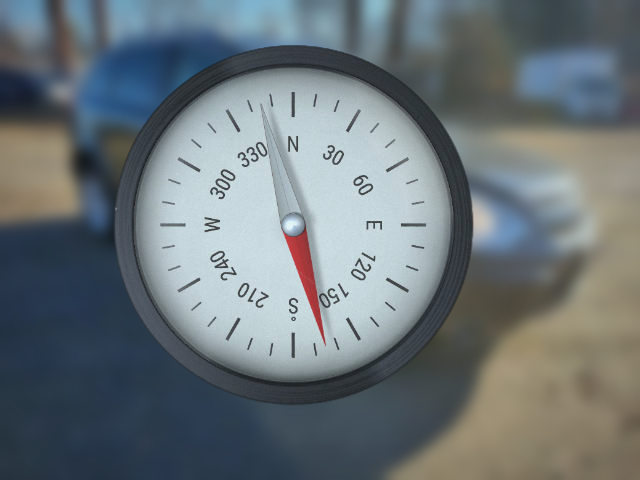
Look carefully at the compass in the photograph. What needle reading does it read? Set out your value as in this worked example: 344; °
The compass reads 165; °
